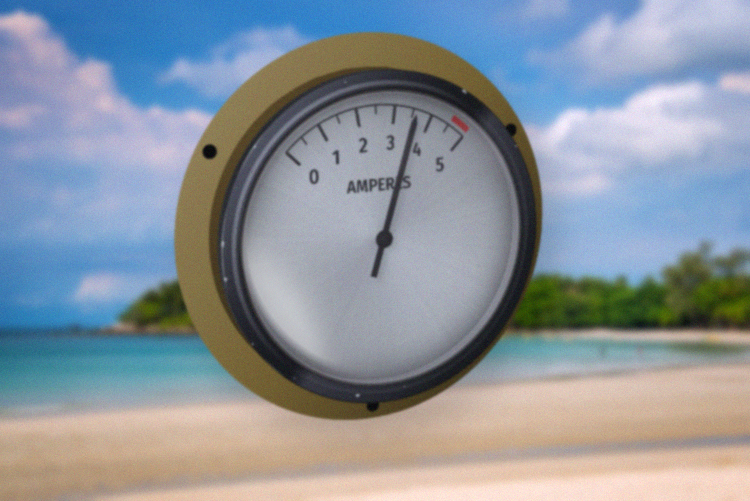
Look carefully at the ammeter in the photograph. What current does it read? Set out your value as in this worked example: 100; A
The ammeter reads 3.5; A
